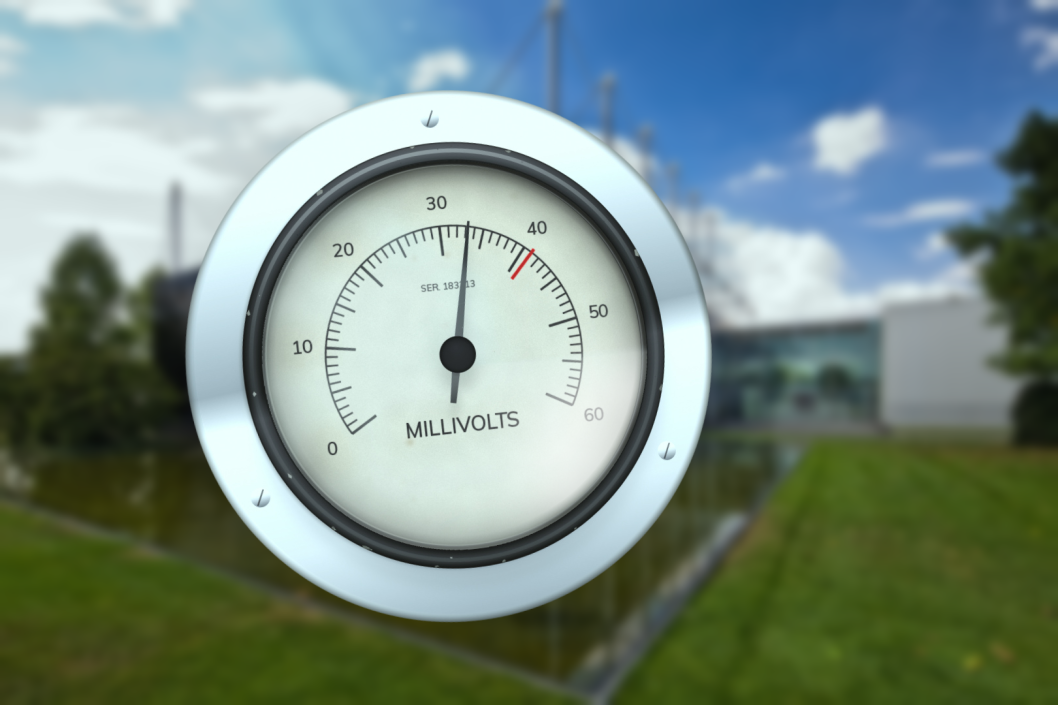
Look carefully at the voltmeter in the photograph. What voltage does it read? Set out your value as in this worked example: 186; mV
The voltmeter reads 33; mV
